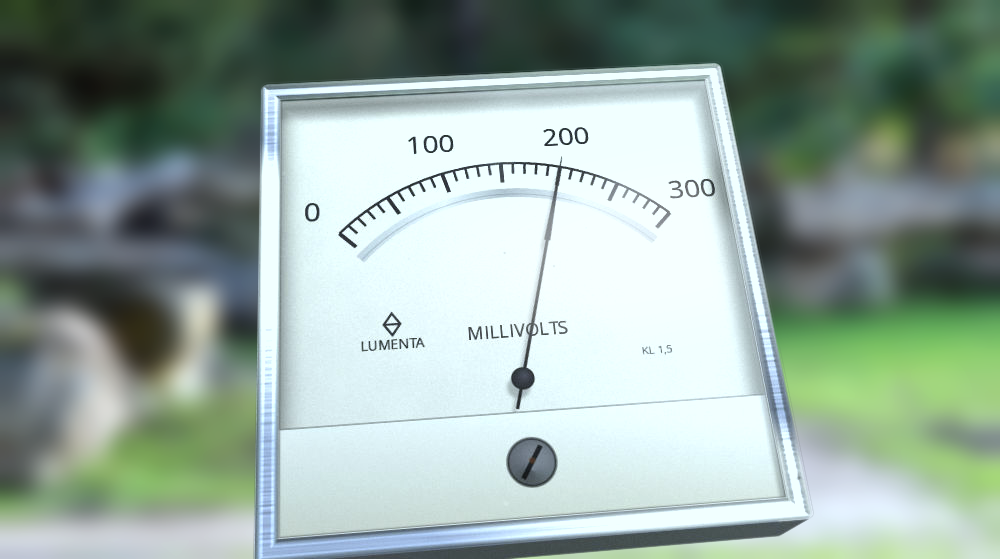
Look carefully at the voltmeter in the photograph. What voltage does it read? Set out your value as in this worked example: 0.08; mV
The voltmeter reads 200; mV
